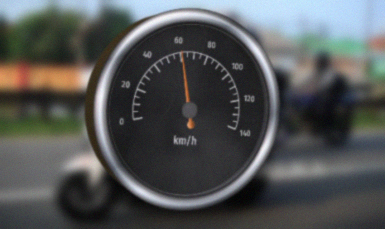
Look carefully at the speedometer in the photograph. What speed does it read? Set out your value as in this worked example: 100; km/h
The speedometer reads 60; km/h
